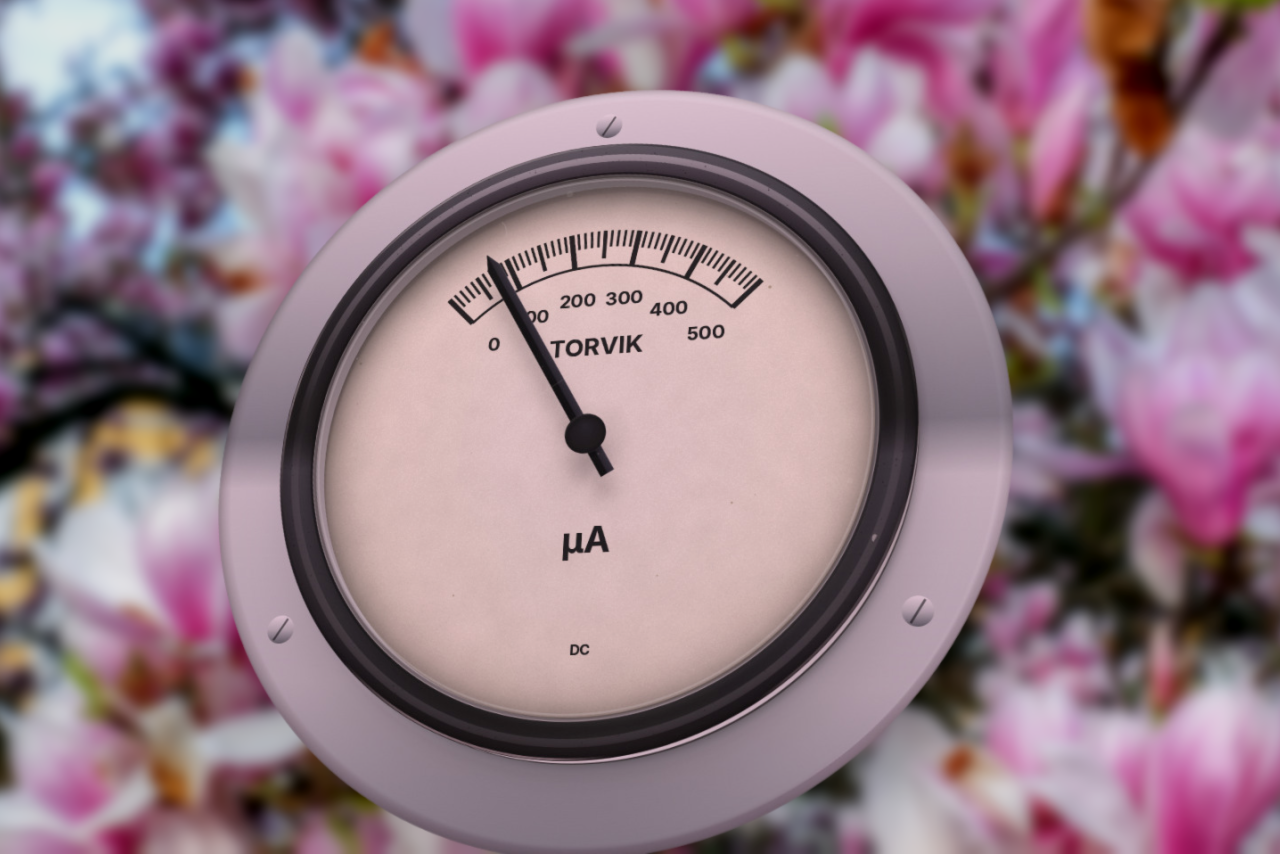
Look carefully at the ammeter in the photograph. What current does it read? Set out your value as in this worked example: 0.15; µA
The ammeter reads 80; µA
